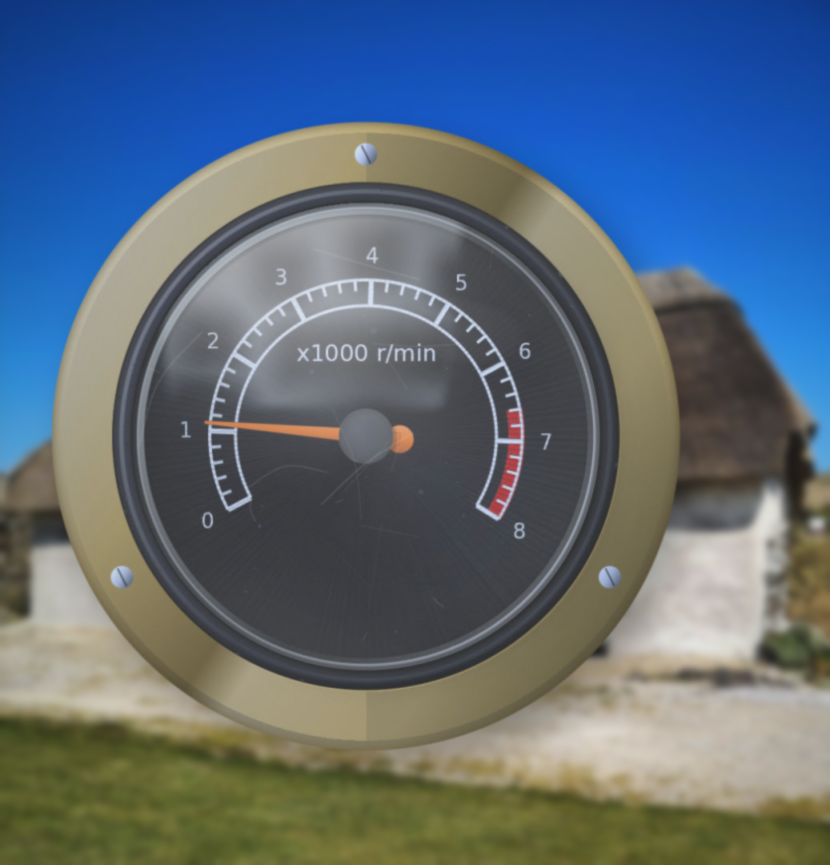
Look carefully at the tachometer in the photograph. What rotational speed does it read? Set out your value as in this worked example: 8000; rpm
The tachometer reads 1100; rpm
